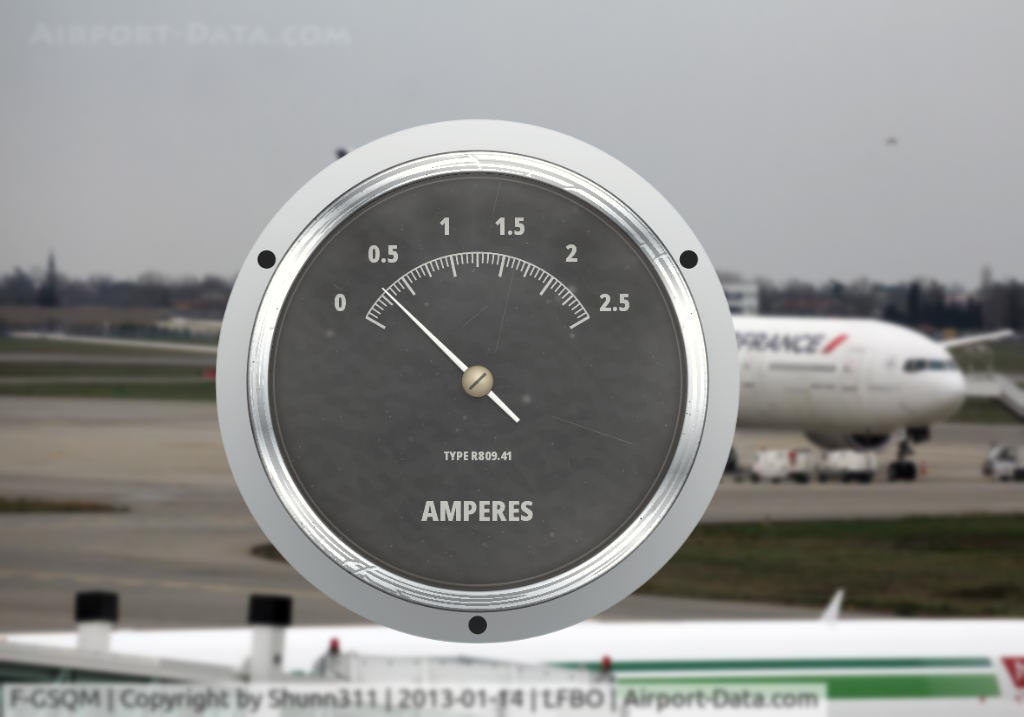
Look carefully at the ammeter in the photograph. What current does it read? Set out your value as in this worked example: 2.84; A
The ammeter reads 0.3; A
